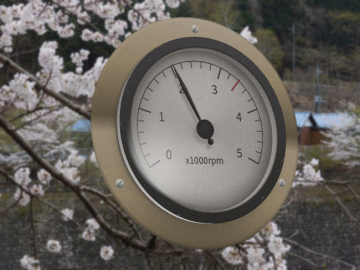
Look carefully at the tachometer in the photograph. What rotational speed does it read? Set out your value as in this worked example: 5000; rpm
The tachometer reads 2000; rpm
